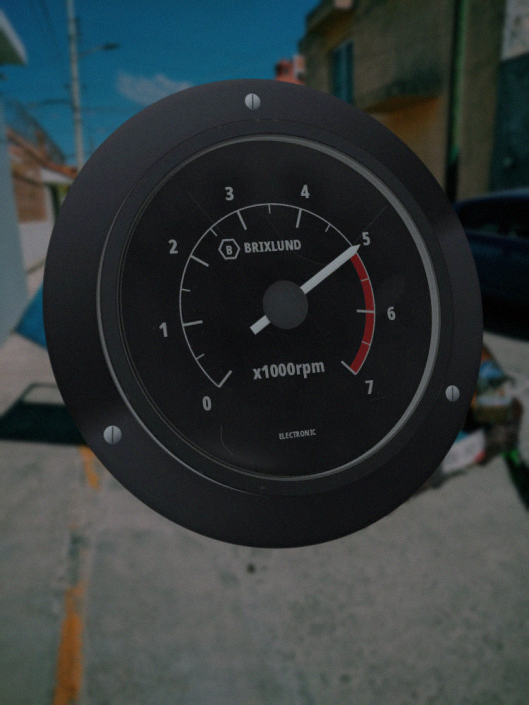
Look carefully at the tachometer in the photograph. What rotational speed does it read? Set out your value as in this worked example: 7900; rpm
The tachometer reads 5000; rpm
